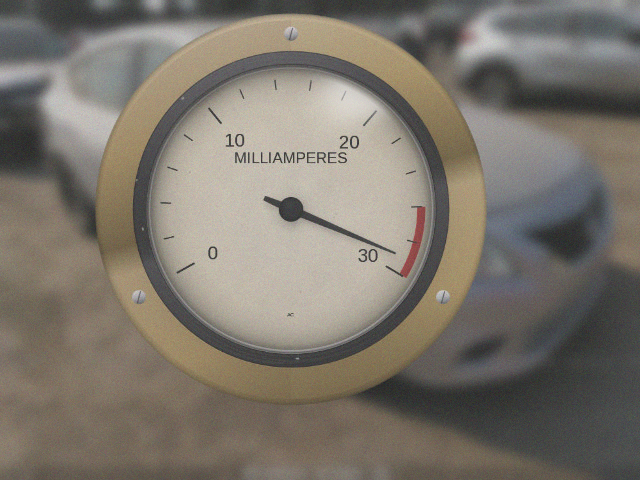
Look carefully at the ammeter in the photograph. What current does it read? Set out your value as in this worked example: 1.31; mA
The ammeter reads 29; mA
